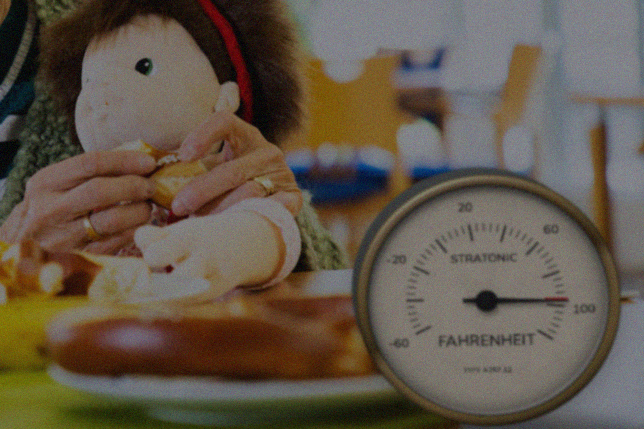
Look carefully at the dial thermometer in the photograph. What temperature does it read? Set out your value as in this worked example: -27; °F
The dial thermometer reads 96; °F
